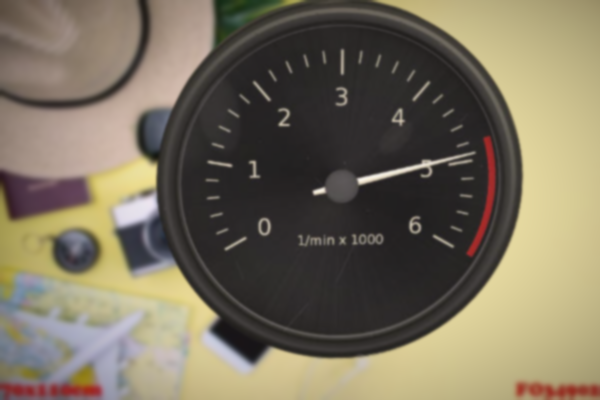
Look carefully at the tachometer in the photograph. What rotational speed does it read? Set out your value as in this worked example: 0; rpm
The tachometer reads 4900; rpm
